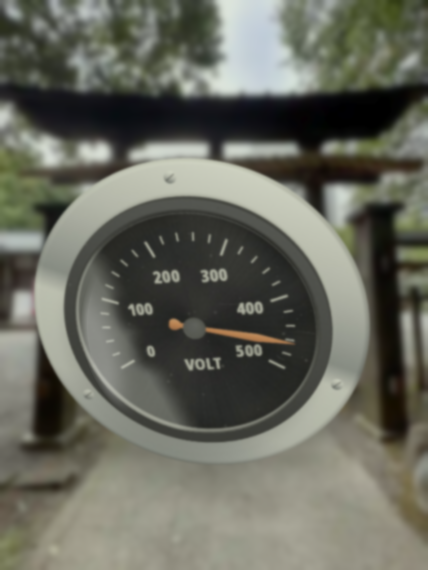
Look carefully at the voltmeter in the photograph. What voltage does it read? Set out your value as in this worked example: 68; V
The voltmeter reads 460; V
